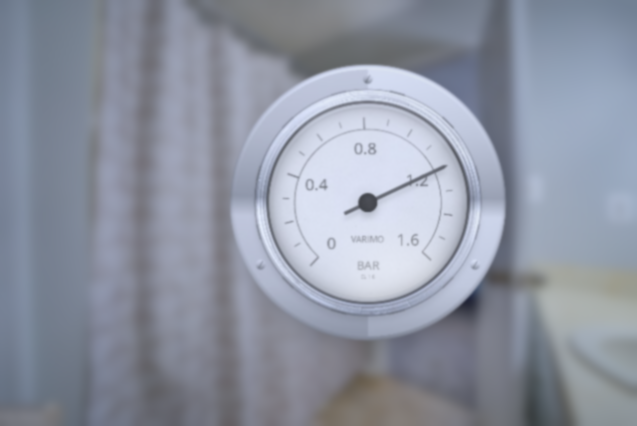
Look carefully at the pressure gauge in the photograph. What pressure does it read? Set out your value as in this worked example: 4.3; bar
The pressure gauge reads 1.2; bar
